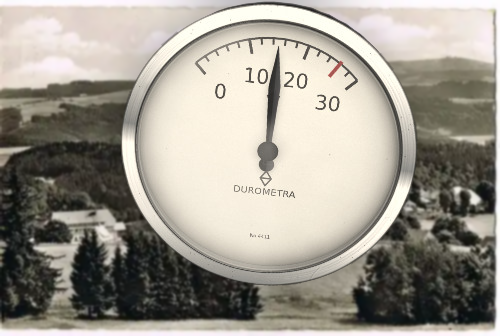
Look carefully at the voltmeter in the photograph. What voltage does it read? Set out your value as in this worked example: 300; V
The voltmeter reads 15; V
